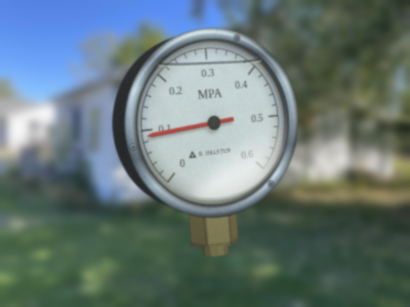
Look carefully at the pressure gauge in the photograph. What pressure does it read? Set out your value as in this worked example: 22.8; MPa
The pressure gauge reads 0.09; MPa
